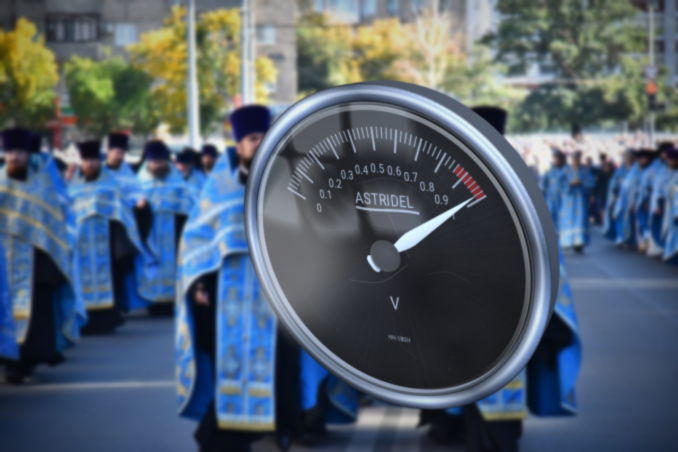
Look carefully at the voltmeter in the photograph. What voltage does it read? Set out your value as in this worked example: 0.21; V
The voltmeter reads 0.98; V
